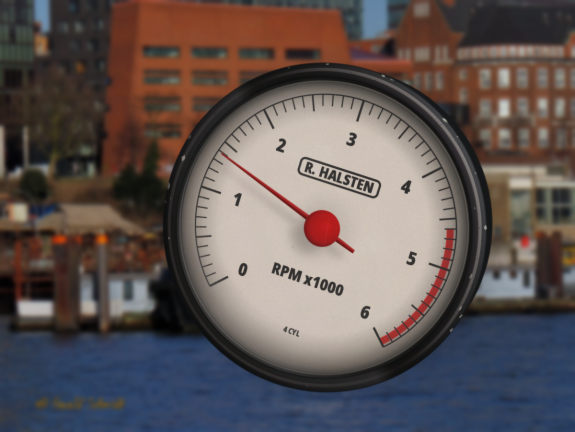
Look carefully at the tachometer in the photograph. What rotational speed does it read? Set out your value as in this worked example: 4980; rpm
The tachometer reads 1400; rpm
